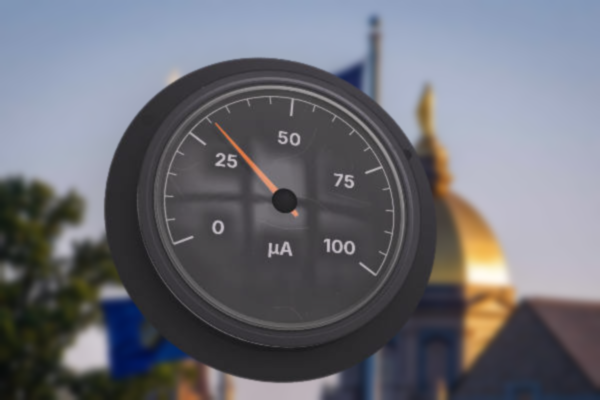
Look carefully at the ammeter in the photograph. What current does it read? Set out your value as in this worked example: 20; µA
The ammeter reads 30; µA
